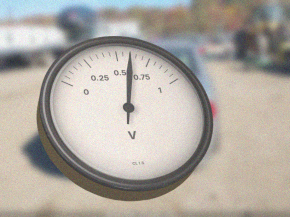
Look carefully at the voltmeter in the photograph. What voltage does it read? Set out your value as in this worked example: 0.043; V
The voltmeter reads 0.6; V
